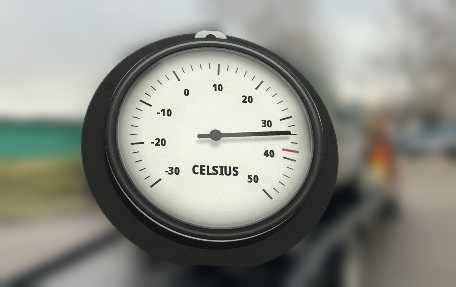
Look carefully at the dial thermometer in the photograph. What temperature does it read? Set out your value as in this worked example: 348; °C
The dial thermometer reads 34; °C
